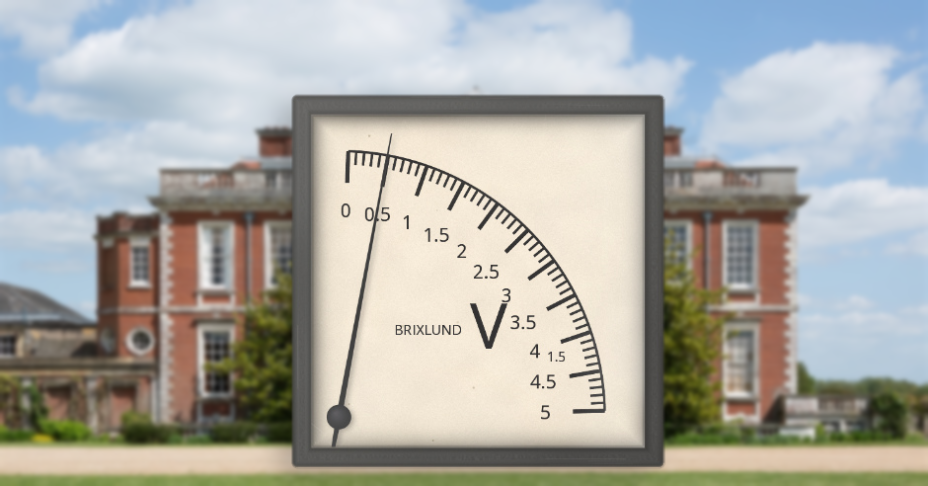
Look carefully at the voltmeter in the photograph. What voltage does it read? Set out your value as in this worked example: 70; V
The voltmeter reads 0.5; V
